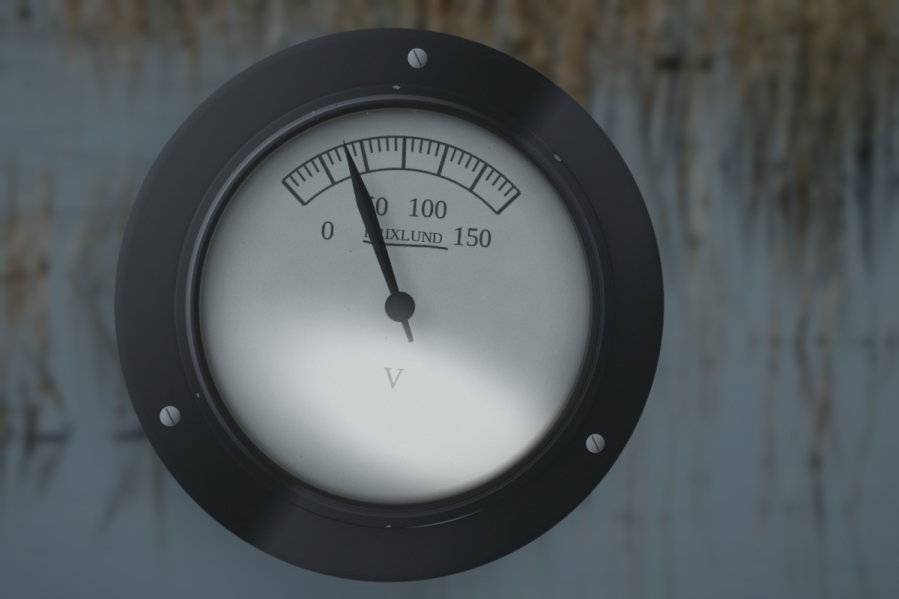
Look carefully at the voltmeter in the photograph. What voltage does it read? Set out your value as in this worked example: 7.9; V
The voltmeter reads 40; V
